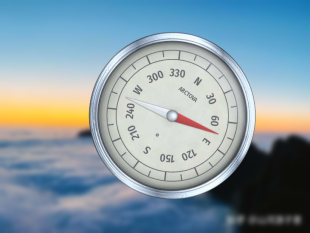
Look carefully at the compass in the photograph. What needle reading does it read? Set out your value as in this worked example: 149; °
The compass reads 75; °
